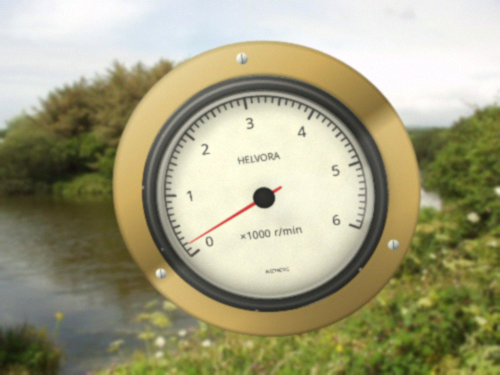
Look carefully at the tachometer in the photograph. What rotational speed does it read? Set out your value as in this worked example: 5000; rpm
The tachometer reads 200; rpm
